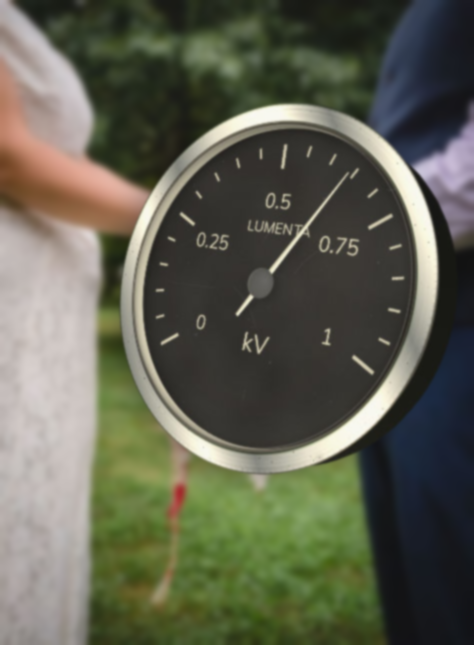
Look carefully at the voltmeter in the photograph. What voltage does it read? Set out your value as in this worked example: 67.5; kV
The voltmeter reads 0.65; kV
